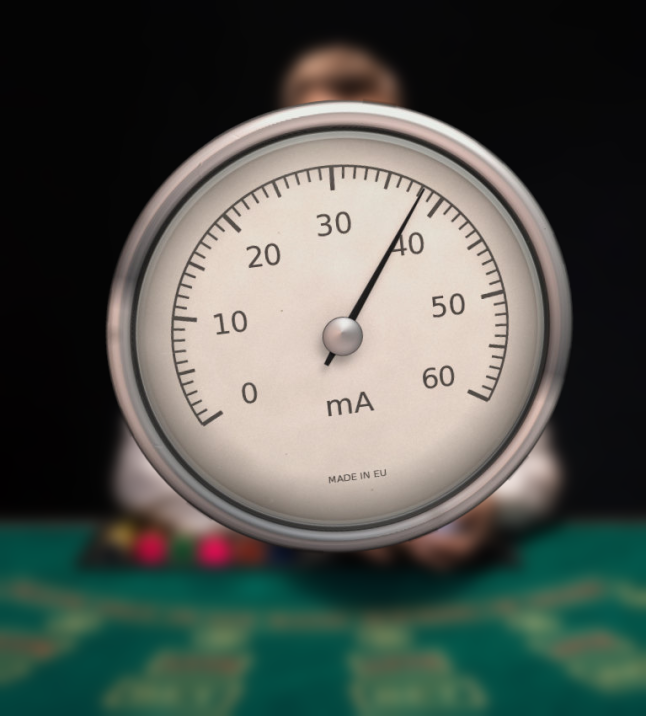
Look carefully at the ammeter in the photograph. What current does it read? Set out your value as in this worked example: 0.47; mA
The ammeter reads 38; mA
